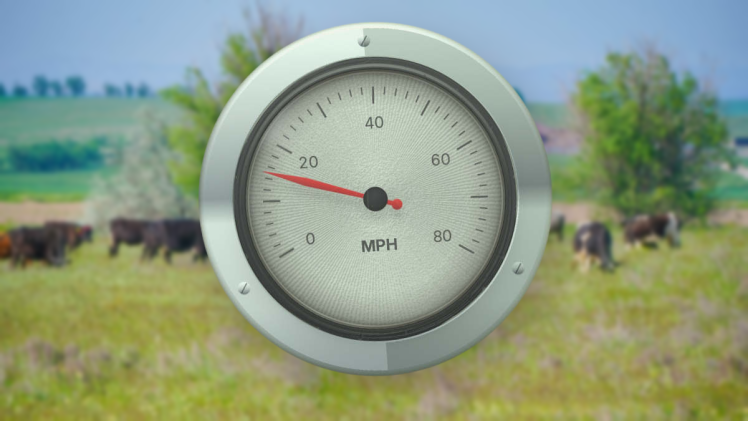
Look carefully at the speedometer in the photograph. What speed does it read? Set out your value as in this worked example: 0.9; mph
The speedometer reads 15; mph
